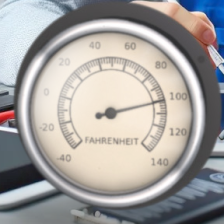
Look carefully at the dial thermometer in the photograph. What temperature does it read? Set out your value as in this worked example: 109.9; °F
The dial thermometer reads 100; °F
